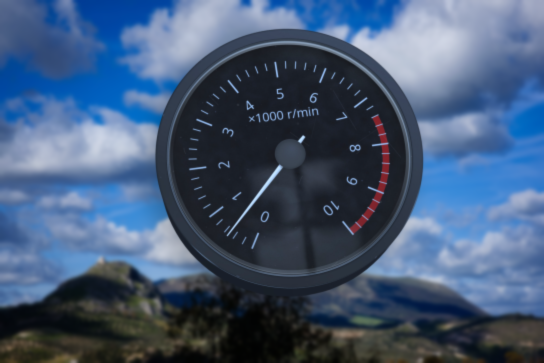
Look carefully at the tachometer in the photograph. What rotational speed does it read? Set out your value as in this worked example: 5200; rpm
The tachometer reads 500; rpm
